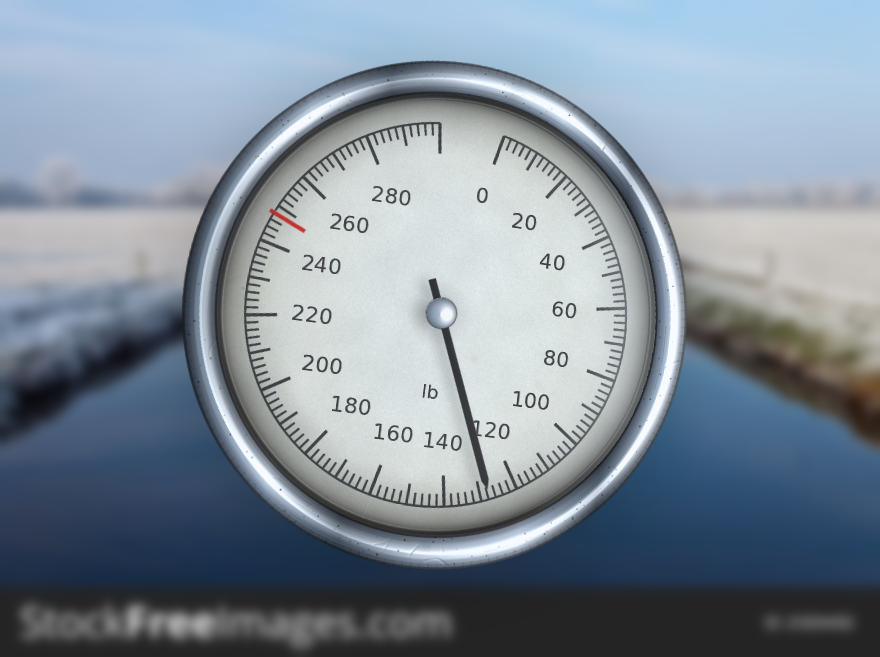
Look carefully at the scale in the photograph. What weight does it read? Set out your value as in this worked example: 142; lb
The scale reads 128; lb
